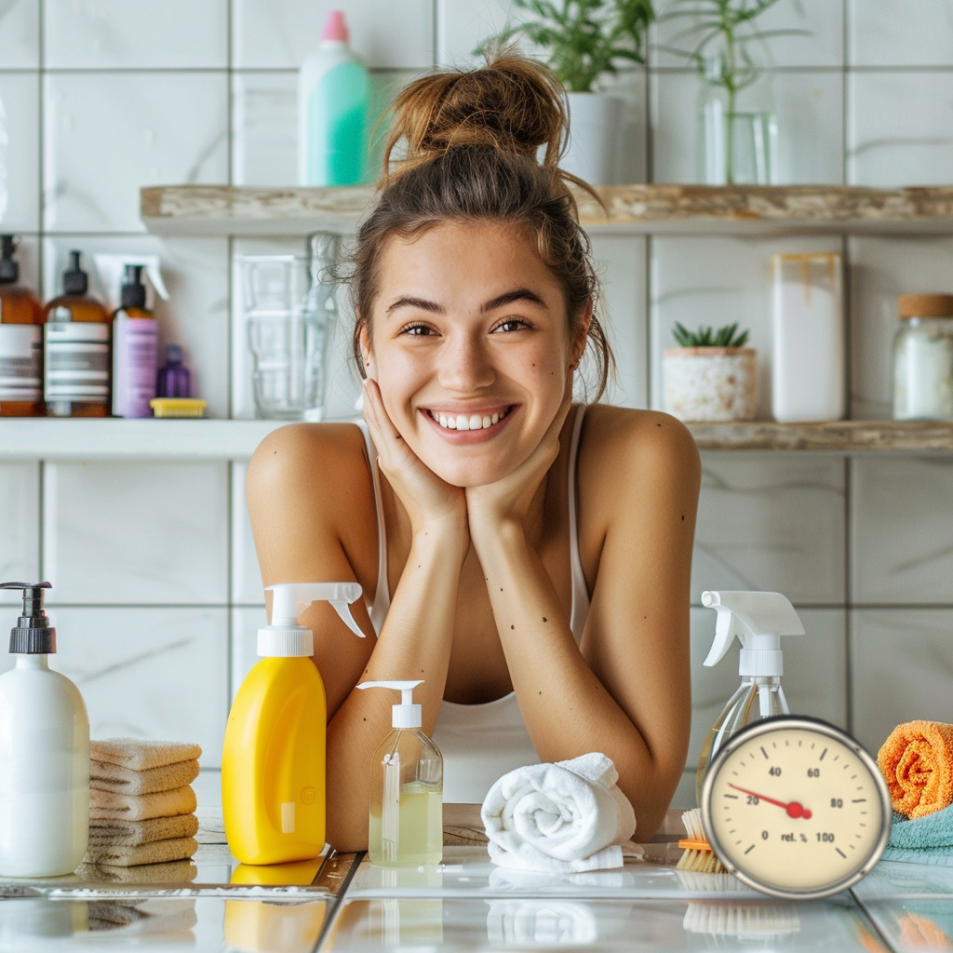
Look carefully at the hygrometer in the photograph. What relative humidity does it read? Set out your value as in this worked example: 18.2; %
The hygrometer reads 24; %
